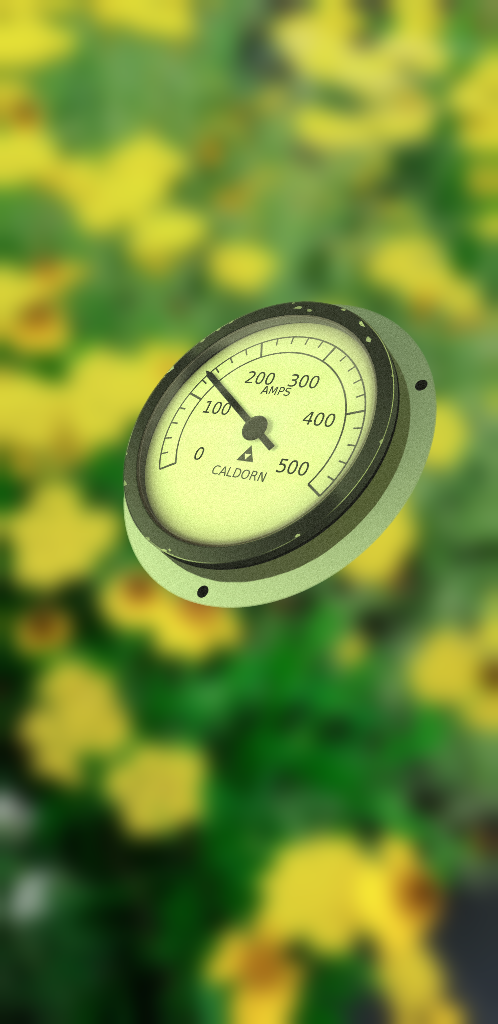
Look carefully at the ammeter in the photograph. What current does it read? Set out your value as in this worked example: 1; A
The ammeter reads 130; A
